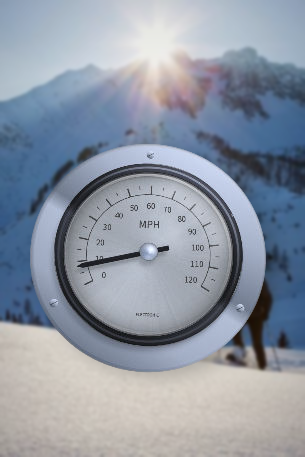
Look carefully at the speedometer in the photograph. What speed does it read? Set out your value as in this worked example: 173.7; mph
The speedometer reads 7.5; mph
